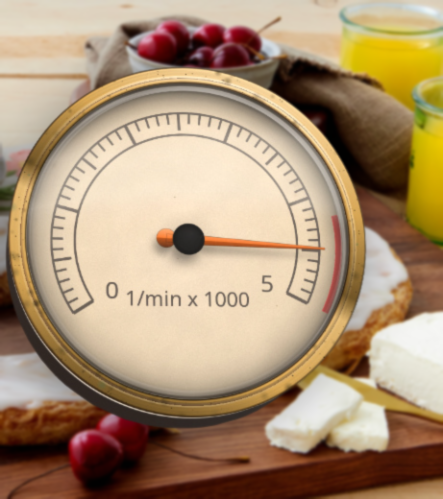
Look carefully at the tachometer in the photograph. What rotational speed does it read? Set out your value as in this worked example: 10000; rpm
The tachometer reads 4500; rpm
